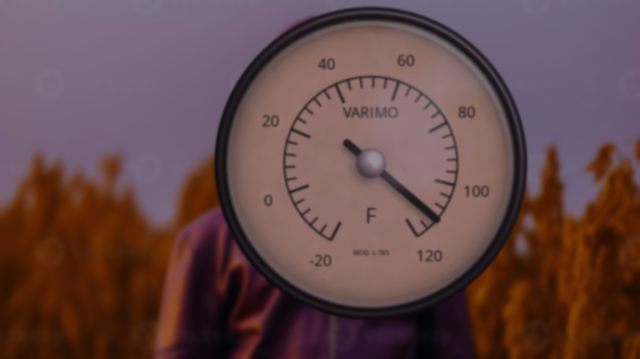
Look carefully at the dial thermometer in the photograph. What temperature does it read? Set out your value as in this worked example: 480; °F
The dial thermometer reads 112; °F
